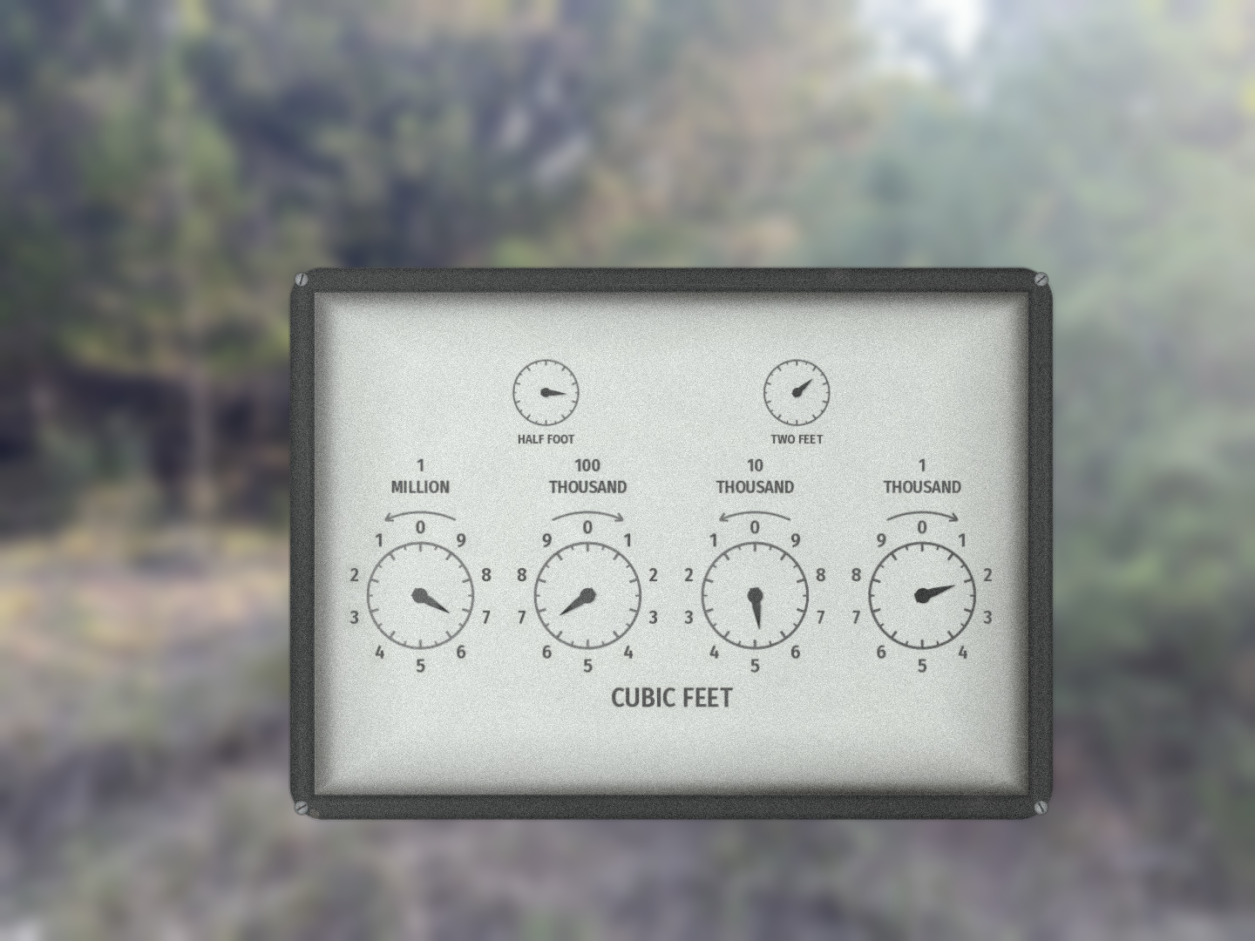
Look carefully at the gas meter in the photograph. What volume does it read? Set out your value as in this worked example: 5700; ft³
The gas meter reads 665200; ft³
